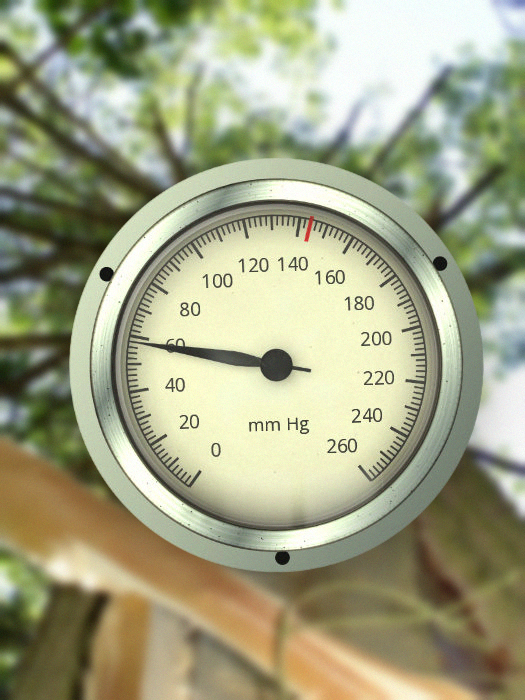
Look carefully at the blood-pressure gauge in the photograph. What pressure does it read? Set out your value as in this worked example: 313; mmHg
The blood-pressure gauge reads 58; mmHg
